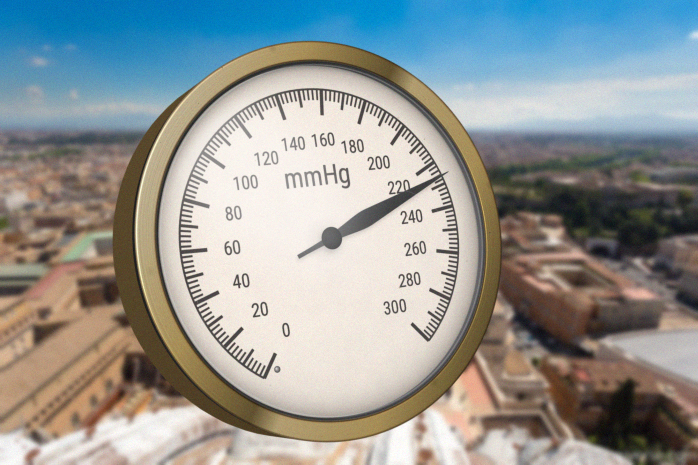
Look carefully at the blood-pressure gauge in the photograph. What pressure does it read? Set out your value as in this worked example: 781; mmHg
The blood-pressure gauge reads 226; mmHg
